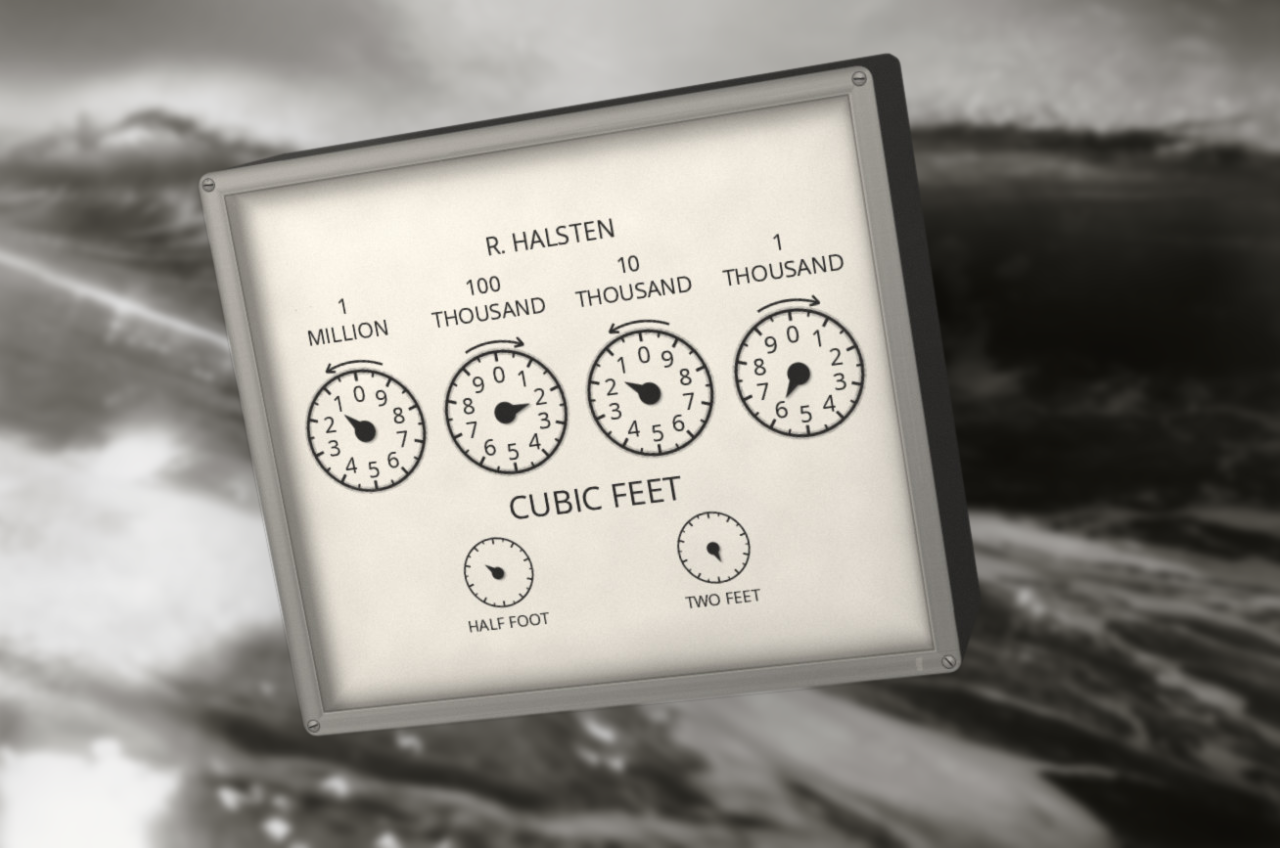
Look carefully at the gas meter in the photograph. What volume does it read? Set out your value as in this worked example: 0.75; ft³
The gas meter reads 121600; ft³
